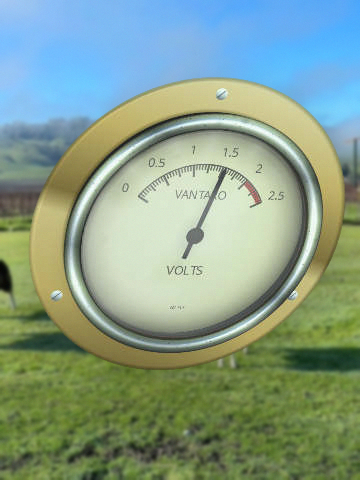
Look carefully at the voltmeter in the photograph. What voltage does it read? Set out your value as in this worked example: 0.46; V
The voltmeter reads 1.5; V
